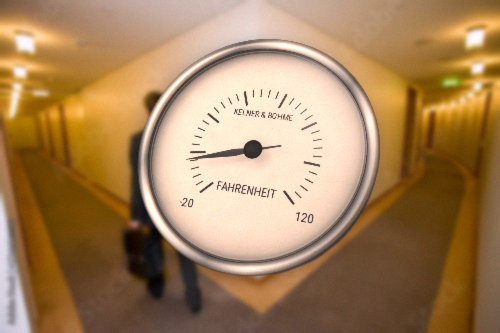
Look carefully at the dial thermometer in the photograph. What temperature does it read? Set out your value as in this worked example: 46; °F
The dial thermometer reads -4; °F
